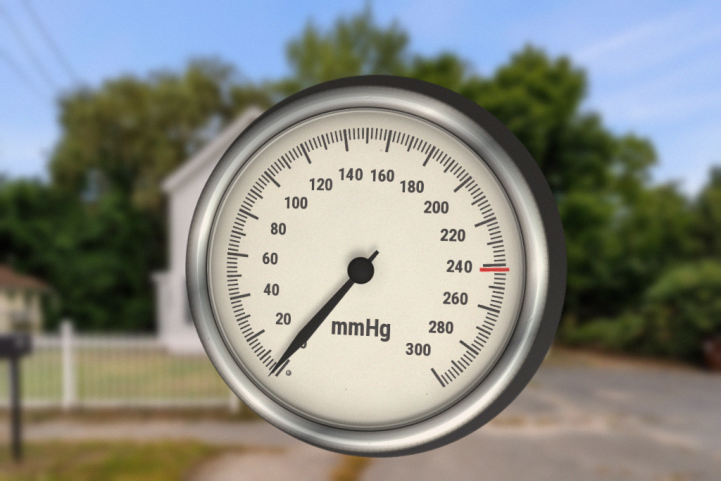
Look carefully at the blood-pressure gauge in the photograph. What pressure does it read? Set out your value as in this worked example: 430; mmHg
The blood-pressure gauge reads 2; mmHg
